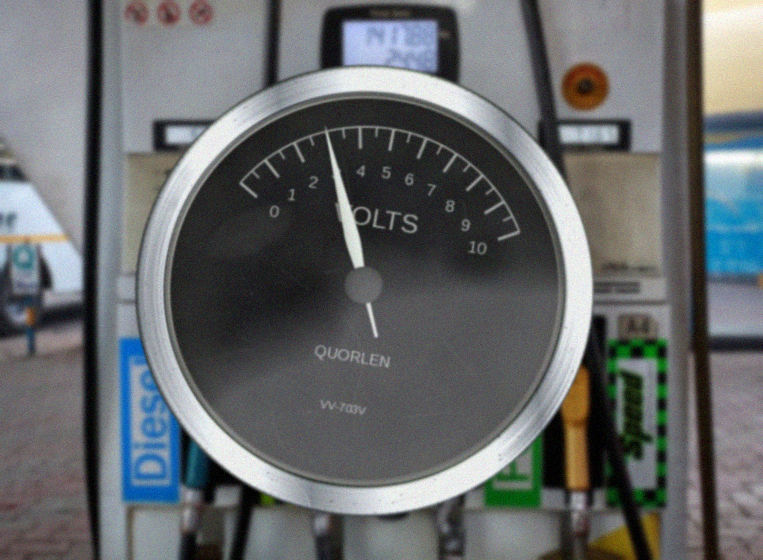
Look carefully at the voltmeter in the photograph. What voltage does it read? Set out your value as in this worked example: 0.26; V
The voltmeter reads 3; V
